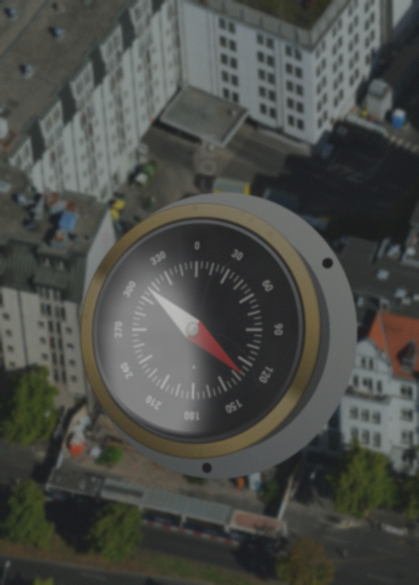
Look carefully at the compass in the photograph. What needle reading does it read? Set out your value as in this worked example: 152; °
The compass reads 130; °
